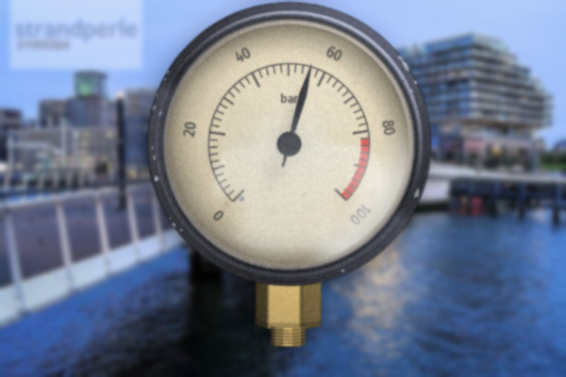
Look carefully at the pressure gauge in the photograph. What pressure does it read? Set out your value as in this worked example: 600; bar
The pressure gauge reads 56; bar
